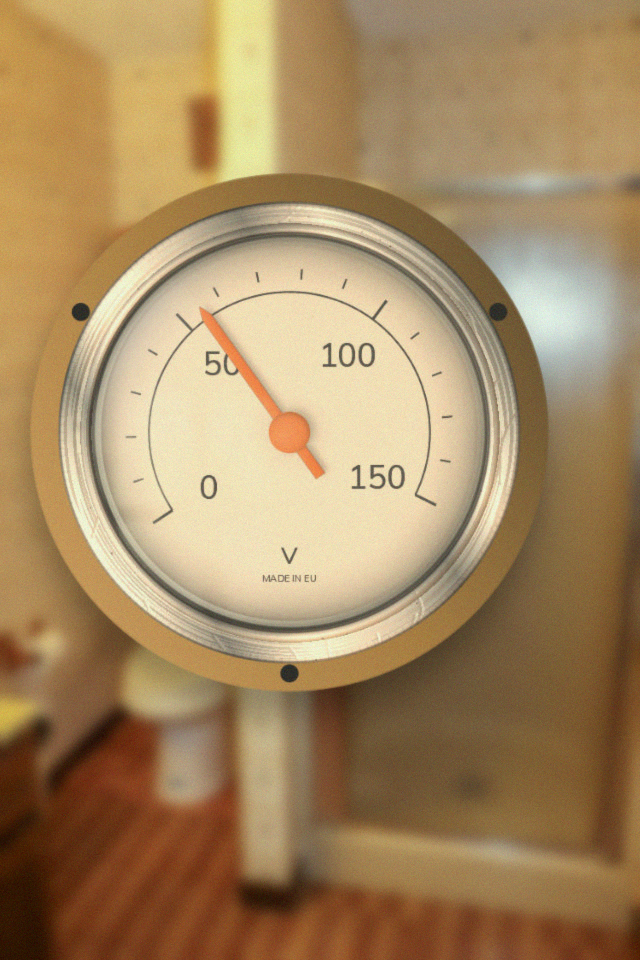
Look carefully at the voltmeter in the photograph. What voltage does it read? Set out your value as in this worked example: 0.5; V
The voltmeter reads 55; V
